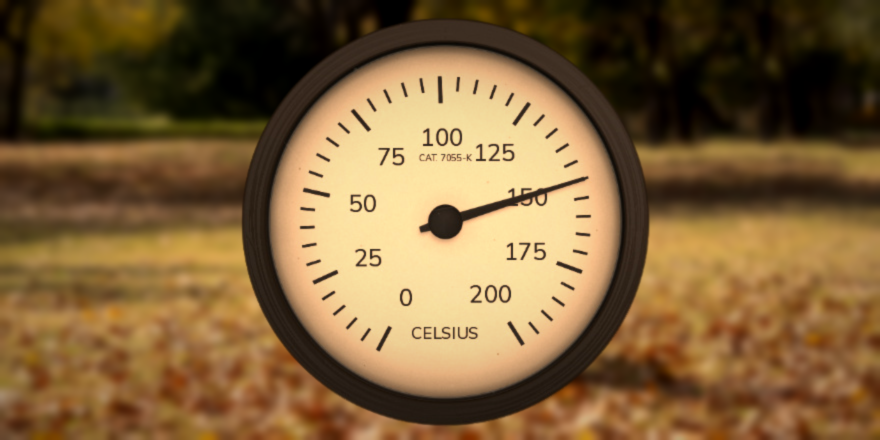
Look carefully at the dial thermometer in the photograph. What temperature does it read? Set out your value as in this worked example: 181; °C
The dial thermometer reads 150; °C
